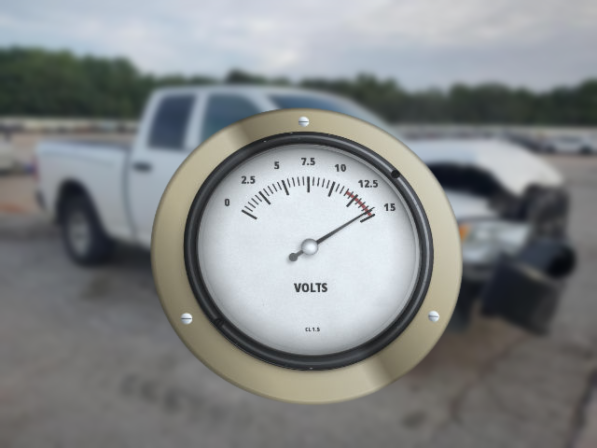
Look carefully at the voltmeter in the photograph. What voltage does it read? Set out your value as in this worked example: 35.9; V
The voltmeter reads 14.5; V
